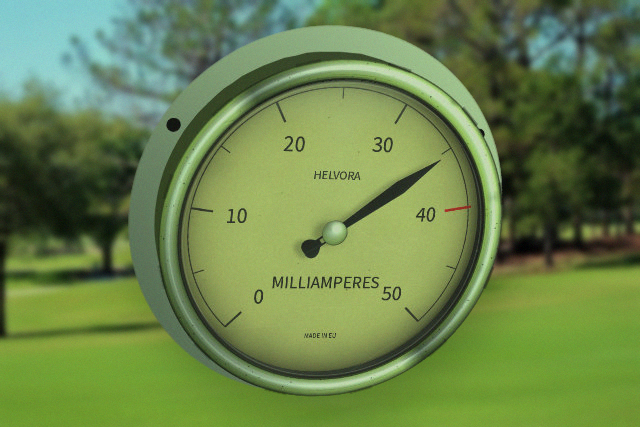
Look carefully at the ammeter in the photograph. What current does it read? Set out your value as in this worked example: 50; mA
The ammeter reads 35; mA
